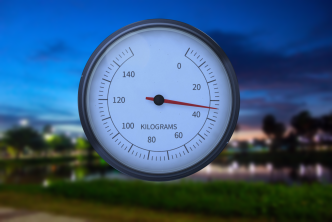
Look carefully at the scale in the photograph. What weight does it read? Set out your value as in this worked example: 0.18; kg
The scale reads 34; kg
